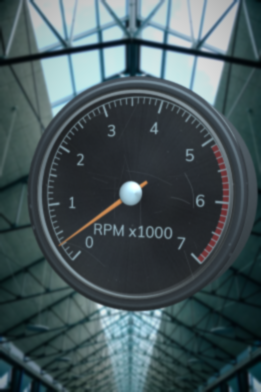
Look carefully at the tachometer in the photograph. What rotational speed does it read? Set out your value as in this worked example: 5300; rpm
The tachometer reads 300; rpm
